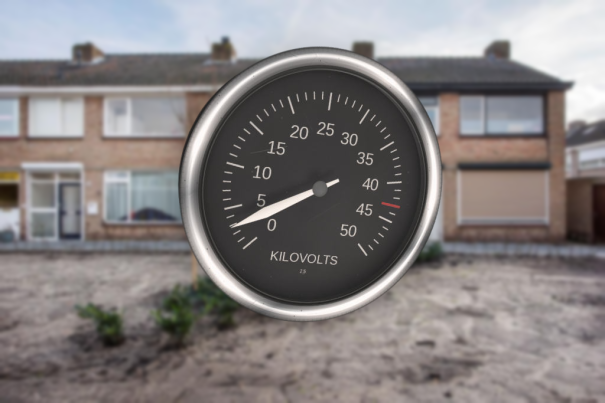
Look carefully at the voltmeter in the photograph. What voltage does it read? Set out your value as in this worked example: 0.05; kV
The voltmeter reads 3; kV
